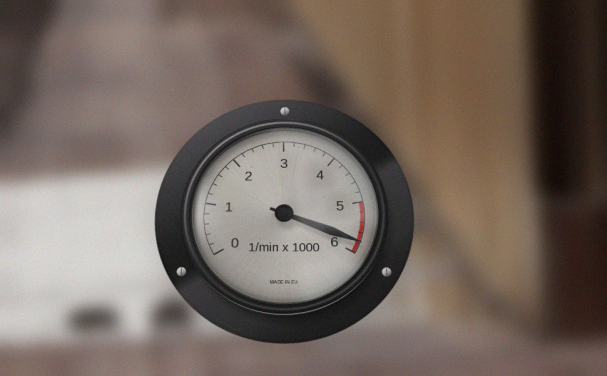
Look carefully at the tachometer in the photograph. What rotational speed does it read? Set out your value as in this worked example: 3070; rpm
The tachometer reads 5800; rpm
